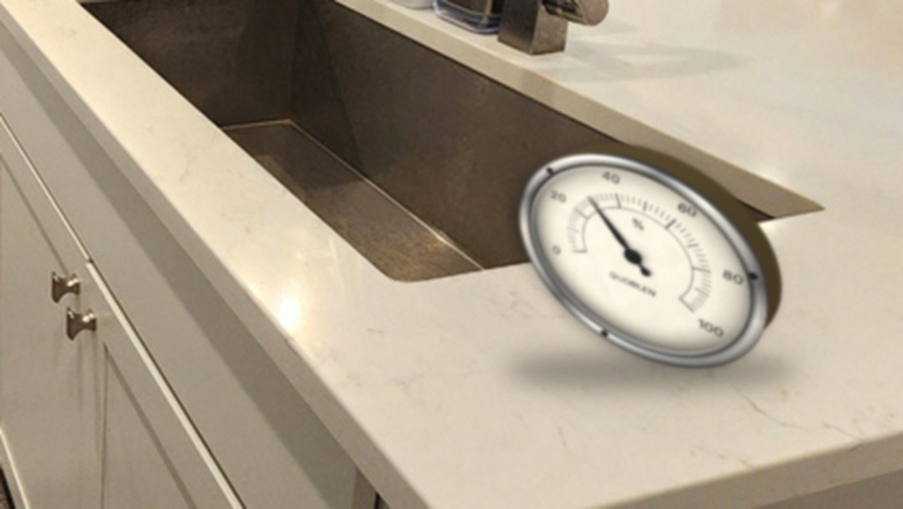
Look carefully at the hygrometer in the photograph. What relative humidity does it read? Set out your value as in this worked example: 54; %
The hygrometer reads 30; %
